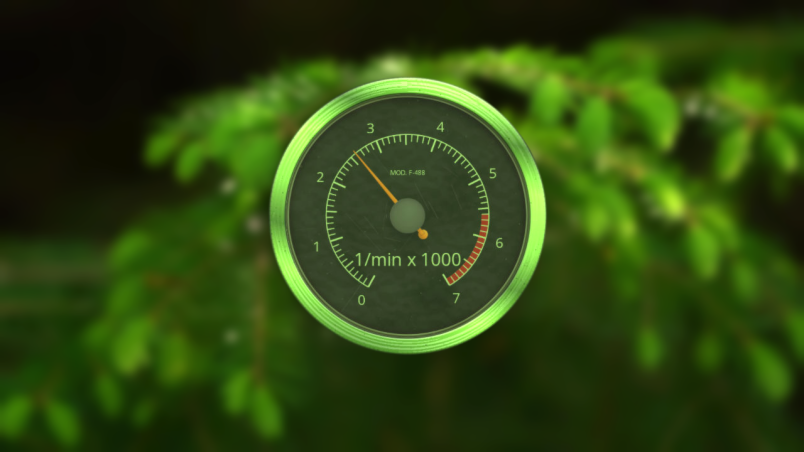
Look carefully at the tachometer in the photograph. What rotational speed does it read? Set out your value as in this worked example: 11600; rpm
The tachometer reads 2600; rpm
